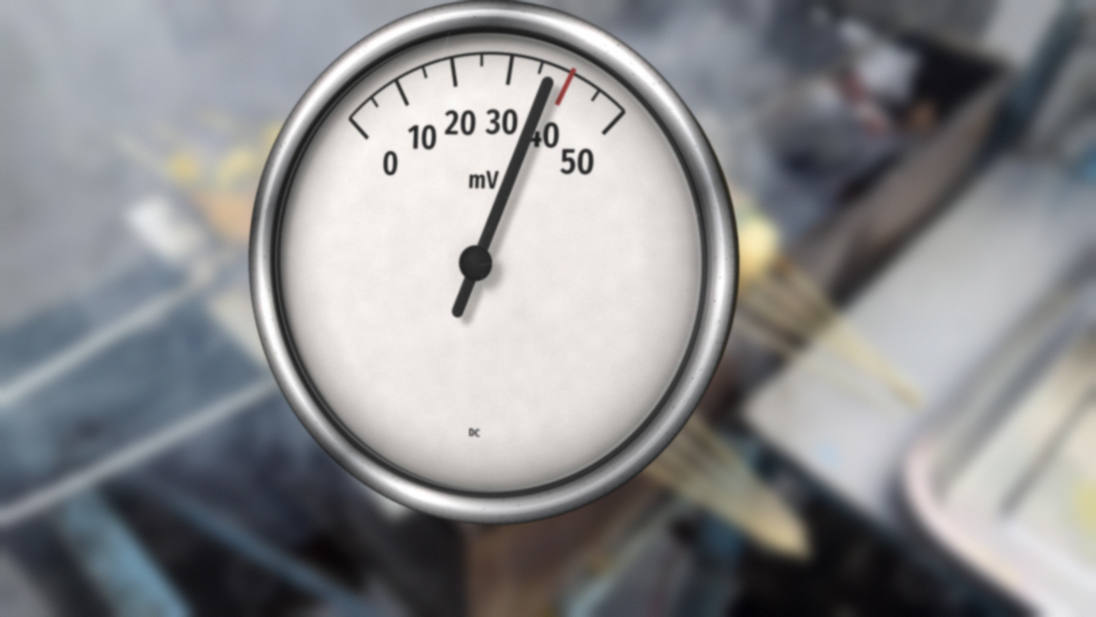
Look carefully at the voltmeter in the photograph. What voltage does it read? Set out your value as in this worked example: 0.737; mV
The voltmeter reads 37.5; mV
